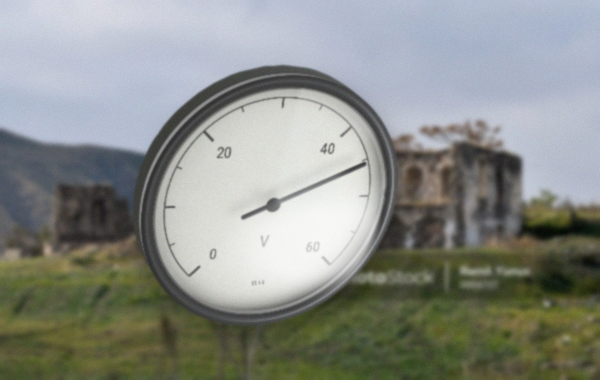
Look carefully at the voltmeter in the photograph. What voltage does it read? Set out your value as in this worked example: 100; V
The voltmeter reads 45; V
